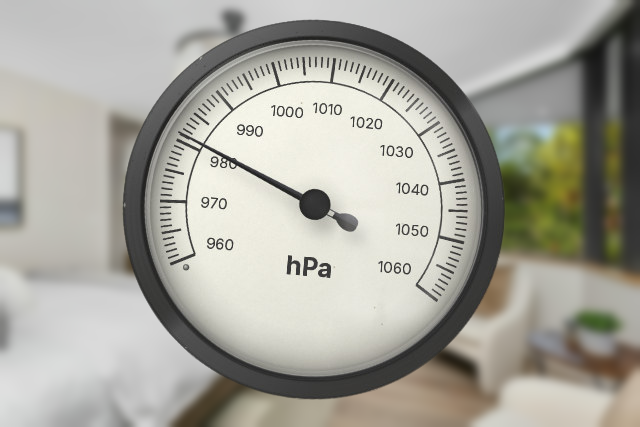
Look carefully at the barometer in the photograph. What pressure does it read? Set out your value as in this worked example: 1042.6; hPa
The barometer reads 981; hPa
